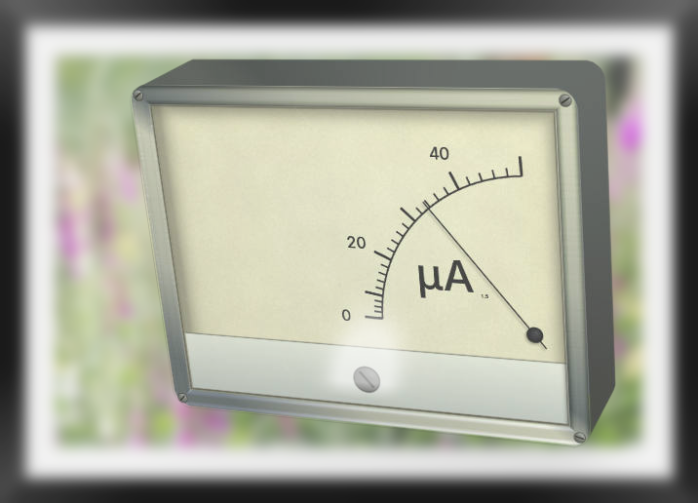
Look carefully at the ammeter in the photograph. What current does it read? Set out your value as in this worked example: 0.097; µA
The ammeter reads 34; µA
